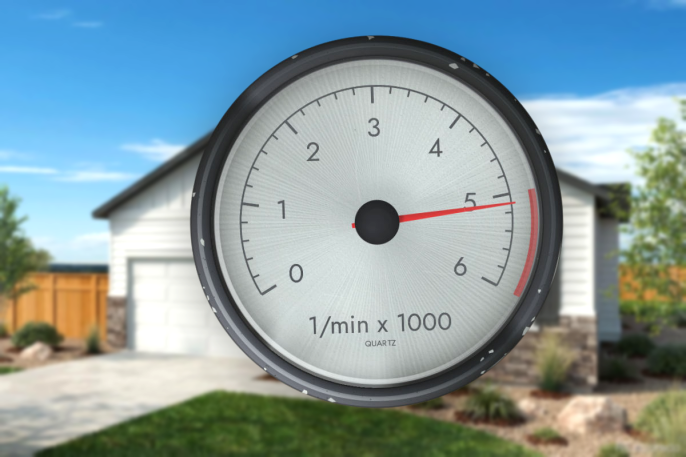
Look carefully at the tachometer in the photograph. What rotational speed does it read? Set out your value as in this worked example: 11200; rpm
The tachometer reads 5100; rpm
